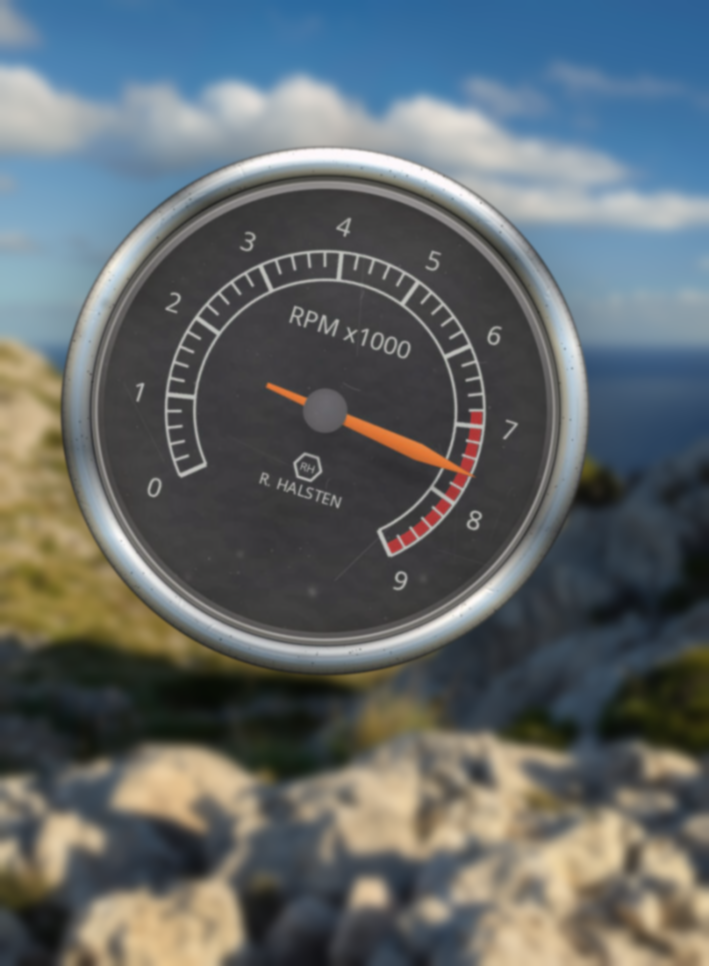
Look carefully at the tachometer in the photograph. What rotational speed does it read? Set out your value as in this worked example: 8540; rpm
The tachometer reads 7600; rpm
